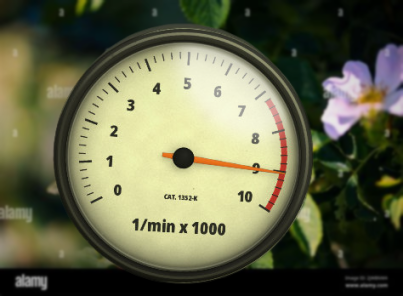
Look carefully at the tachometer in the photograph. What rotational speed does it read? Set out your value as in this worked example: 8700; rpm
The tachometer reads 9000; rpm
